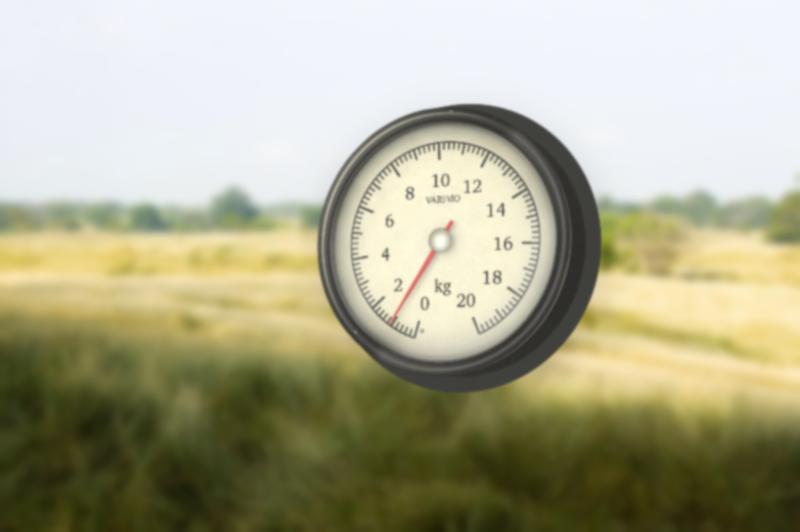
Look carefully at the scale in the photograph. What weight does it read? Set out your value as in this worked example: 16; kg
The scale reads 1; kg
